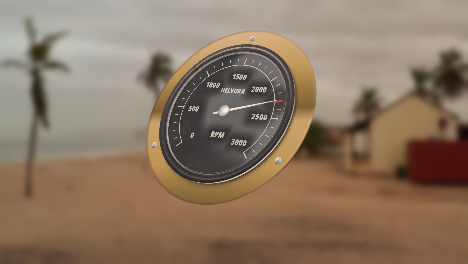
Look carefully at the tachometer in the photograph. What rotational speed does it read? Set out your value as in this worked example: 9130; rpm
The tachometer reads 2300; rpm
